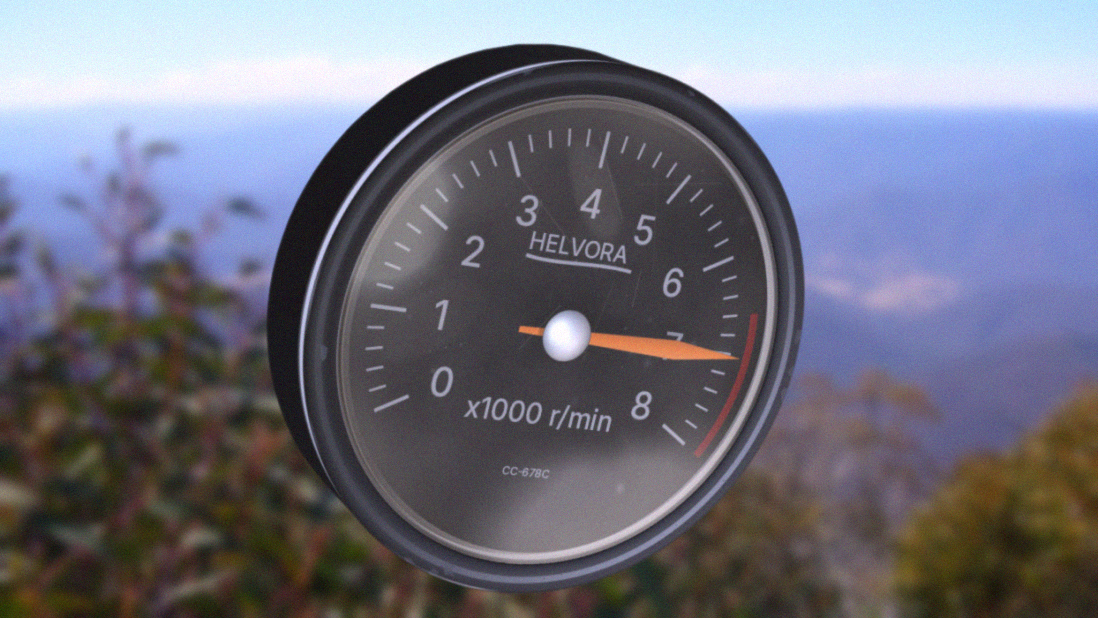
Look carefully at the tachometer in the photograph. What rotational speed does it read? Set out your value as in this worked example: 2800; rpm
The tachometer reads 7000; rpm
